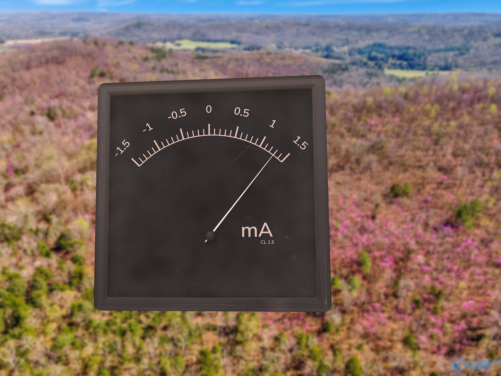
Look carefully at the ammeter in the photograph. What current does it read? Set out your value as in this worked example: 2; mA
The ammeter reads 1.3; mA
